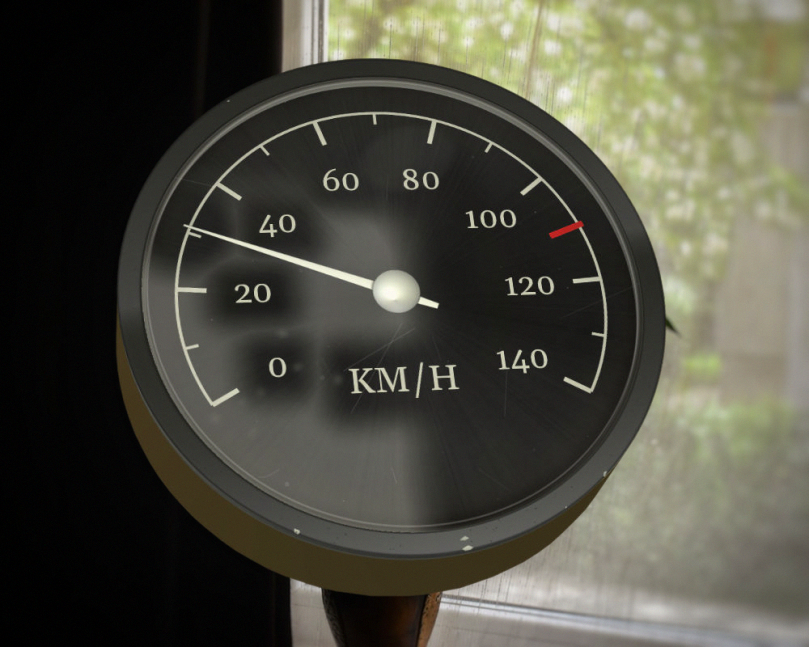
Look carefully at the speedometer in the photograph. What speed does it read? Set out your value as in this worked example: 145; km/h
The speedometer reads 30; km/h
